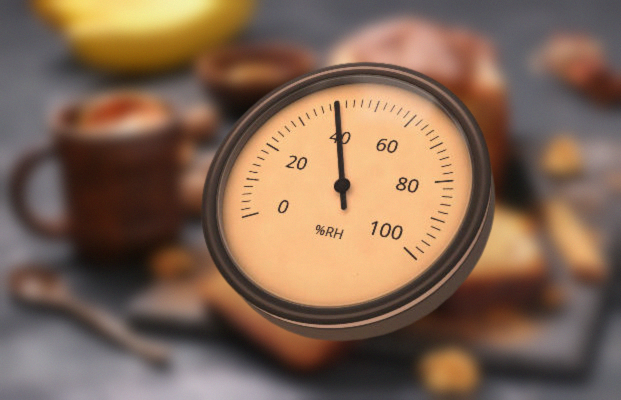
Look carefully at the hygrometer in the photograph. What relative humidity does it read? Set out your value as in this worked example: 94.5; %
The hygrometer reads 40; %
